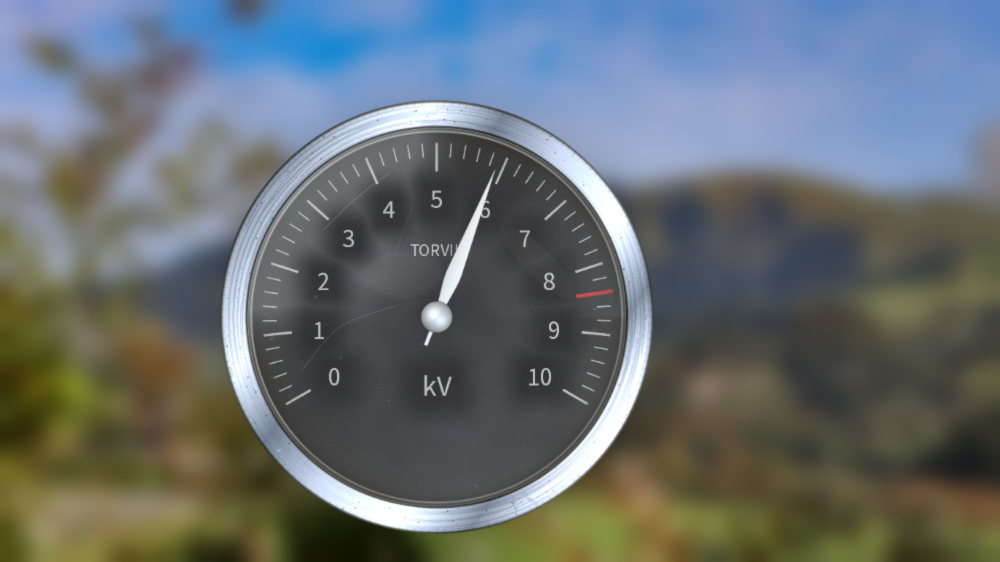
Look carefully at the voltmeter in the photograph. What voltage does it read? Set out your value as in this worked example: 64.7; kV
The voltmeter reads 5.9; kV
